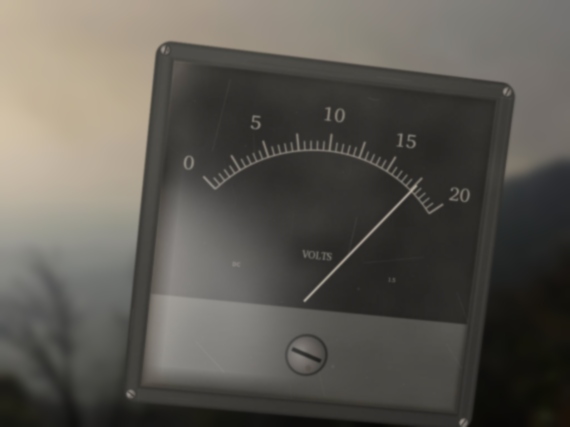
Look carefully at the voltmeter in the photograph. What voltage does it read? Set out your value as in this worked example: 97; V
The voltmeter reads 17.5; V
